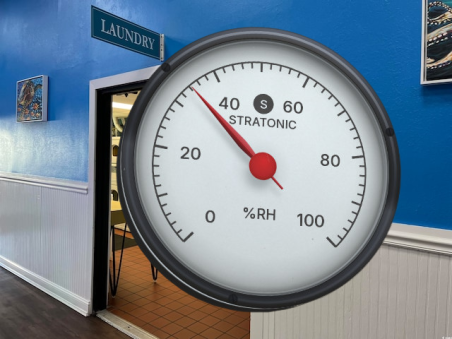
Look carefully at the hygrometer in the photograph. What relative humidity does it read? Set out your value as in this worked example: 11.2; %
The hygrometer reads 34; %
